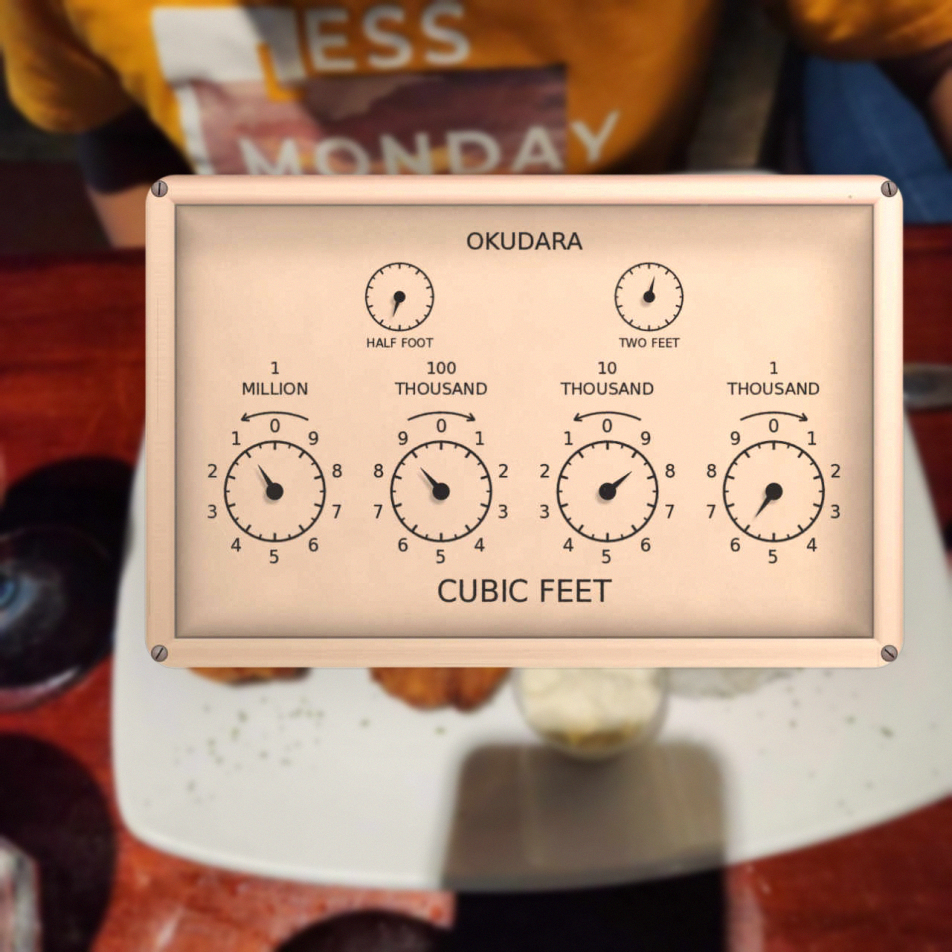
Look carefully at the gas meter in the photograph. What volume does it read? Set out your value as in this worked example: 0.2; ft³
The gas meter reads 88600; ft³
